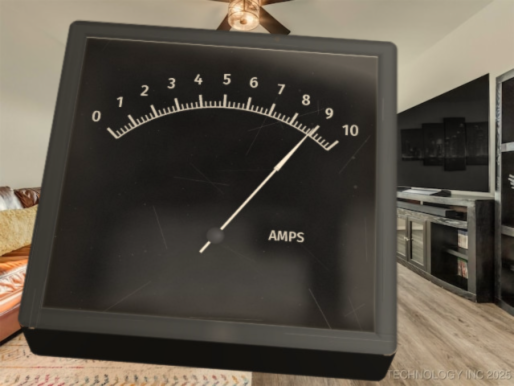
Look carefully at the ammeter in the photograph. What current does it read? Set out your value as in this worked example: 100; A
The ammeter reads 9; A
